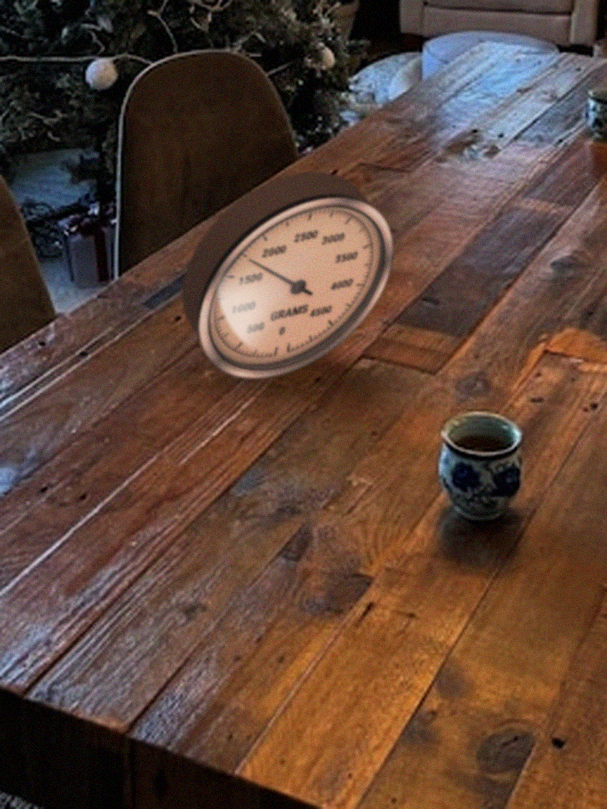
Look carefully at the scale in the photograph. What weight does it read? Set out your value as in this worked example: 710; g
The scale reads 1750; g
